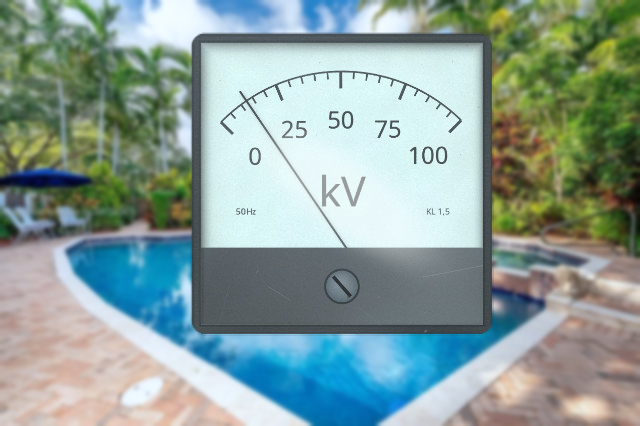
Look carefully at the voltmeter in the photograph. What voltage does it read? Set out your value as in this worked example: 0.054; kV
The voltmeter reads 12.5; kV
